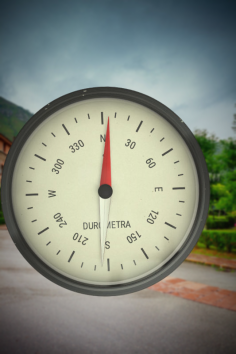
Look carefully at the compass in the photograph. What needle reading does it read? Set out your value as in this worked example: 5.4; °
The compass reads 5; °
